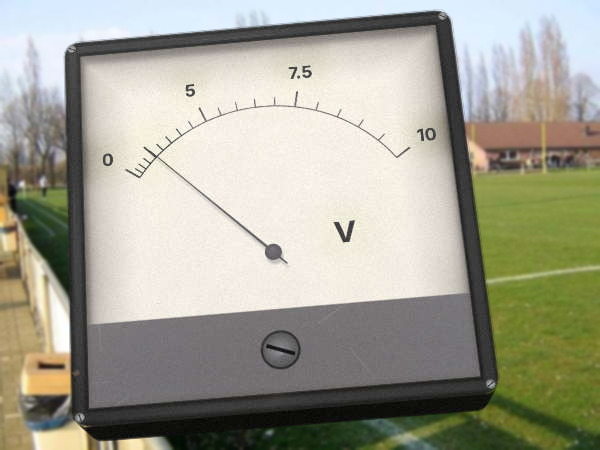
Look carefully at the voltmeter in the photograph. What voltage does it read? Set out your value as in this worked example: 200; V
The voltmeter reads 2.5; V
